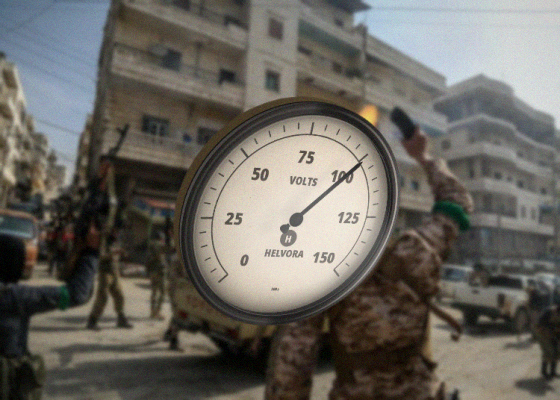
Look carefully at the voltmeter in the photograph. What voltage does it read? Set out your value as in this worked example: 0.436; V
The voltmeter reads 100; V
